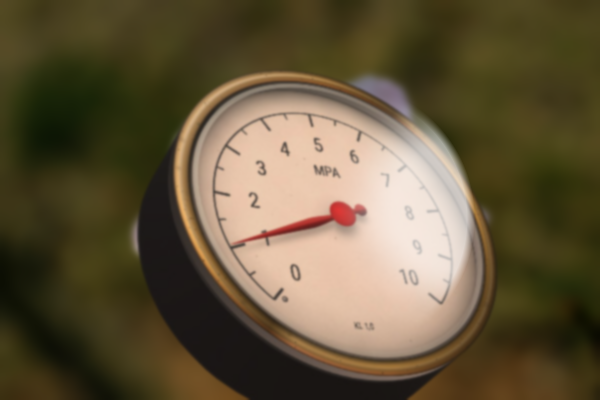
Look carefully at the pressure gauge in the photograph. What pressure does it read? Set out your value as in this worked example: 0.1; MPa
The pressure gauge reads 1; MPa
